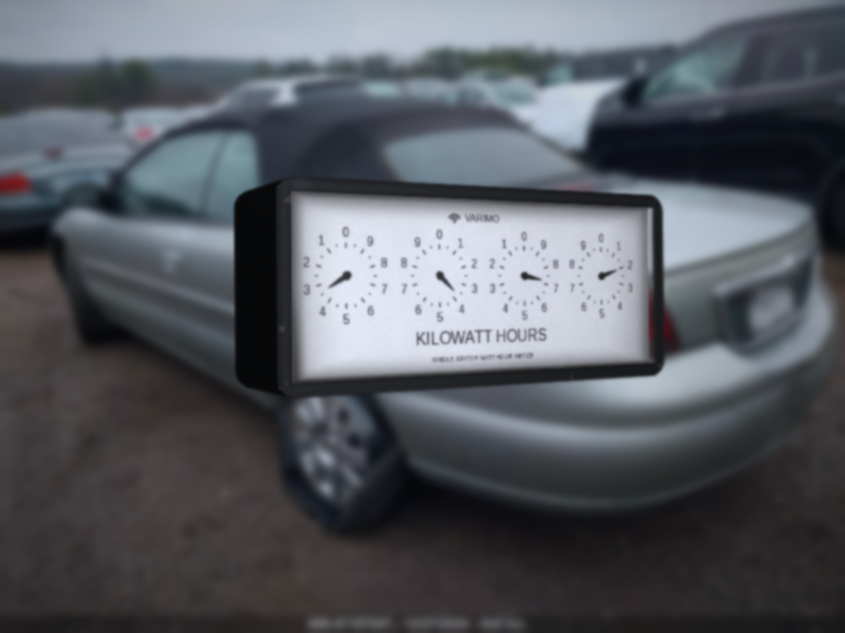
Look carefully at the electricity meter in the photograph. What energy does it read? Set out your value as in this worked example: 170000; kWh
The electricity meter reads 3372; kWh
